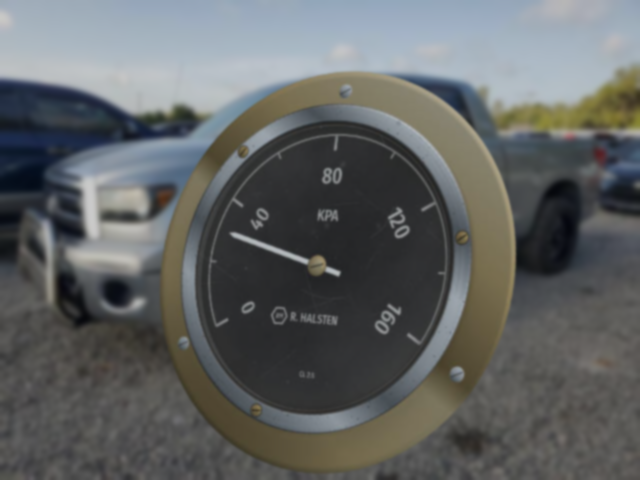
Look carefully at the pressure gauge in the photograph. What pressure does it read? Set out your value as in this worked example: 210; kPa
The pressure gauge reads 30; kPa
